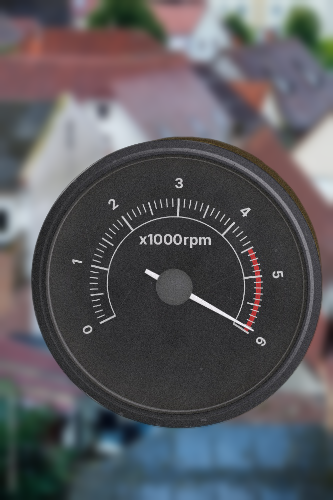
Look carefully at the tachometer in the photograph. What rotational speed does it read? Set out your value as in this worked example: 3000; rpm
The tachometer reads 5900; rpm
